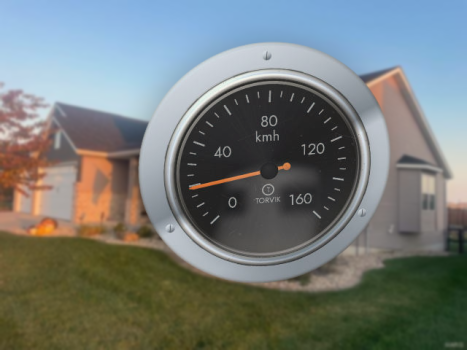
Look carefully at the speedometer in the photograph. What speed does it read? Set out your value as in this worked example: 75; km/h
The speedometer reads 20; km/h
